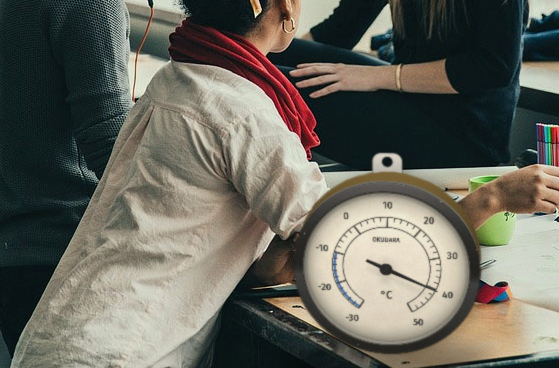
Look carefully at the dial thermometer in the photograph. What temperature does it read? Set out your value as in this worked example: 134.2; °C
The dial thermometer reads 40; °C
